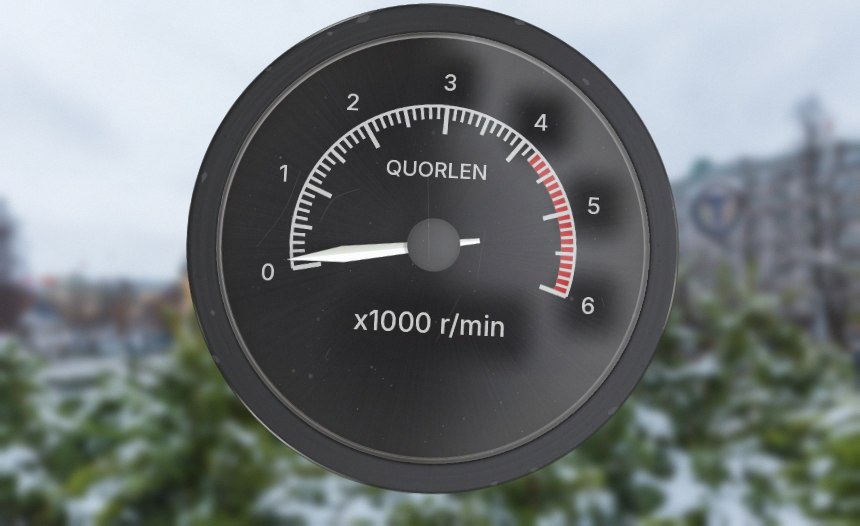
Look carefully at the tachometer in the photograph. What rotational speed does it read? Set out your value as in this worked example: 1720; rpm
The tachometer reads 100; rpm
